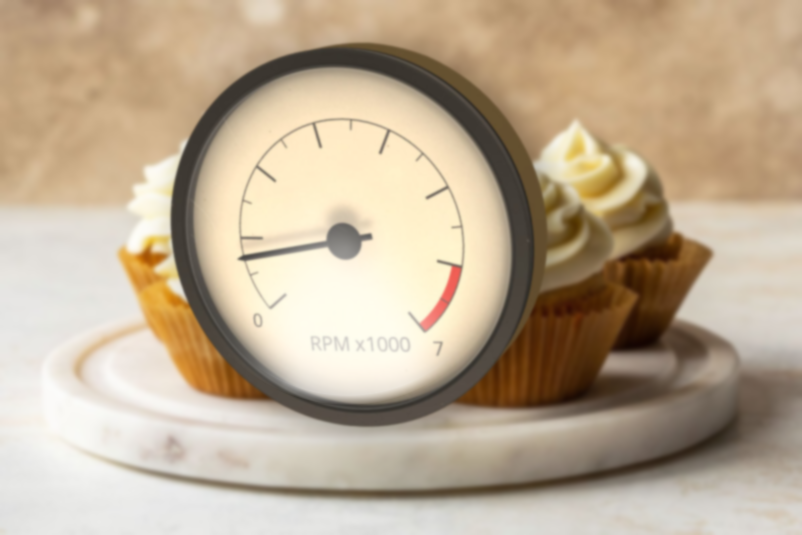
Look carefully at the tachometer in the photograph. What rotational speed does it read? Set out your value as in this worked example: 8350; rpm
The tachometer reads 750; rpm
